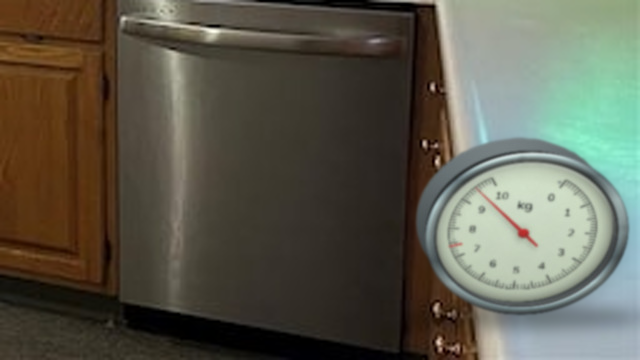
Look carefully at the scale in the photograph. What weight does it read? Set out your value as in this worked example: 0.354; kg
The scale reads 9.5; kg
